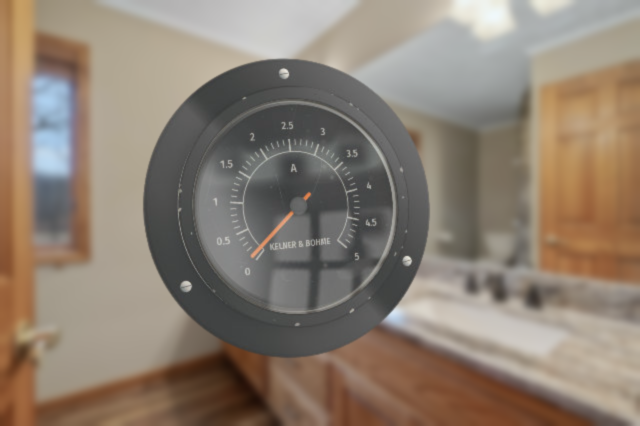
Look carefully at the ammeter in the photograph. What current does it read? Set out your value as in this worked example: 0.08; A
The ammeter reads 0.1; A
